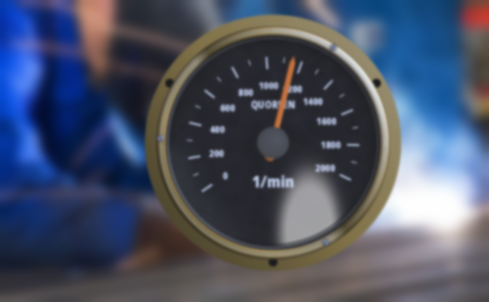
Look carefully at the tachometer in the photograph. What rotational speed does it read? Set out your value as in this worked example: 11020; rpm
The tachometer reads 1150; rpm
